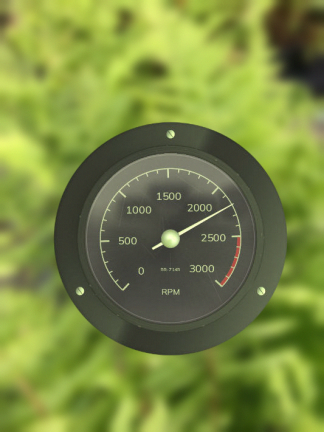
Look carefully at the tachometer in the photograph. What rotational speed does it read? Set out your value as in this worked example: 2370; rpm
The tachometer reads 2200; rpm
